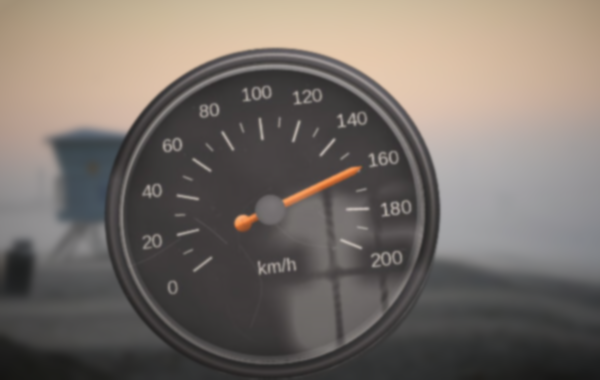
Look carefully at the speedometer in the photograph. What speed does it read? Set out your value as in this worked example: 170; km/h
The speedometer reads 160; km/h
